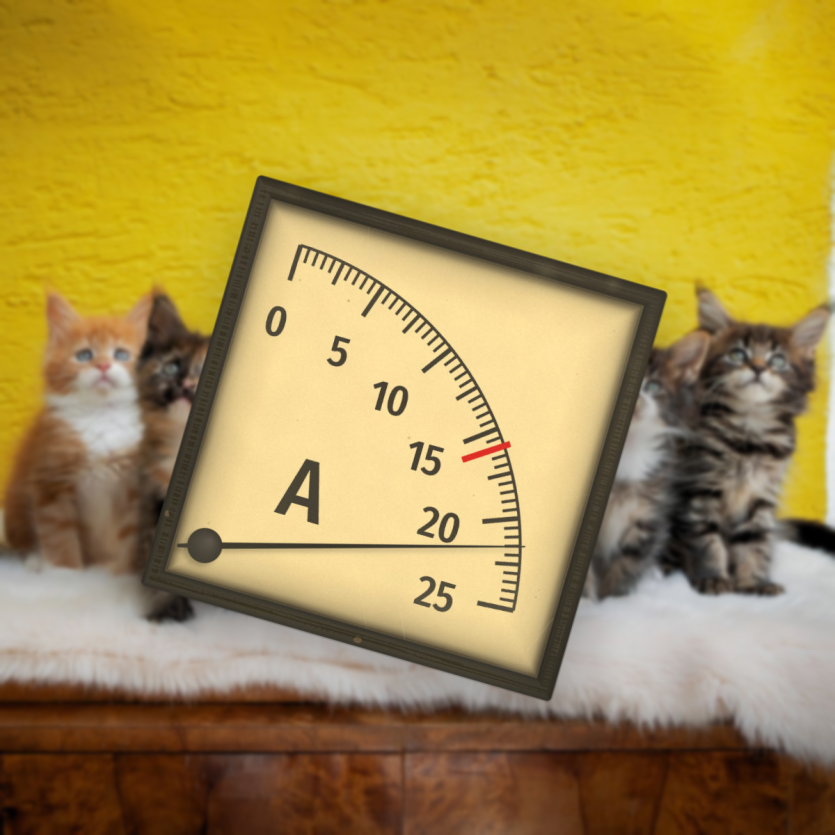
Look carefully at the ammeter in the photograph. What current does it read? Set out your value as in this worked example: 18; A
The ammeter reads 21.5; A
